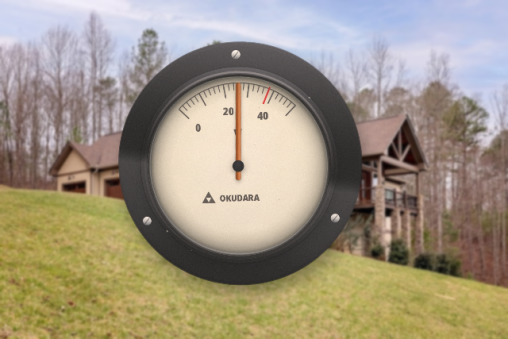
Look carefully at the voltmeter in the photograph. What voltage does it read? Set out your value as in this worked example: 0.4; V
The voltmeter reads 26; V
